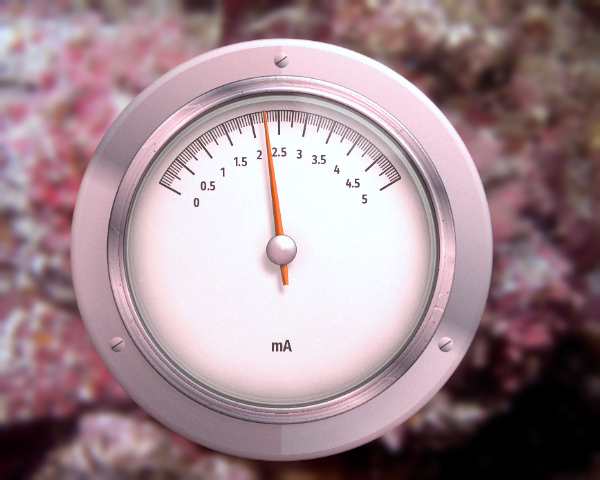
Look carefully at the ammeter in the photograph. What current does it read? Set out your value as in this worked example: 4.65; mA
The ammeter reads 2.25; mA
